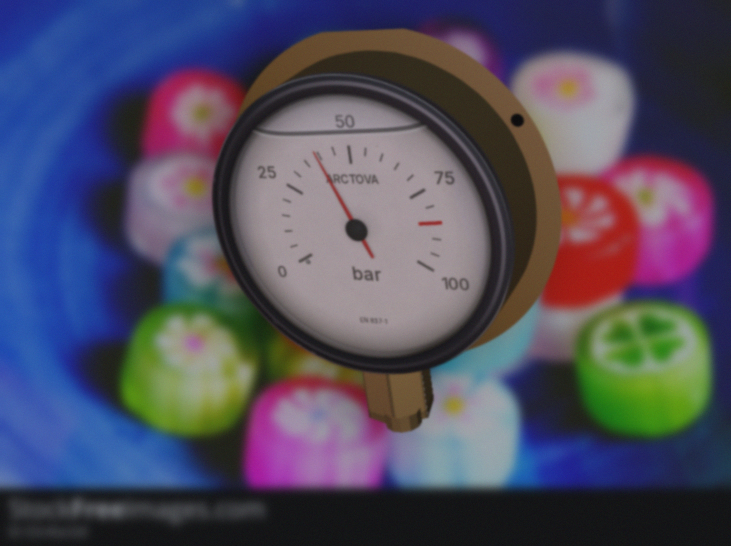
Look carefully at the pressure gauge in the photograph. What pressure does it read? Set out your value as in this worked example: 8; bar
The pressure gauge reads 40; bar
